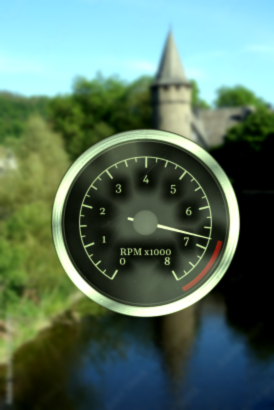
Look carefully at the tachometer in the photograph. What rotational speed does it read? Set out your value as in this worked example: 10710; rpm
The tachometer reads 6750; rpm
